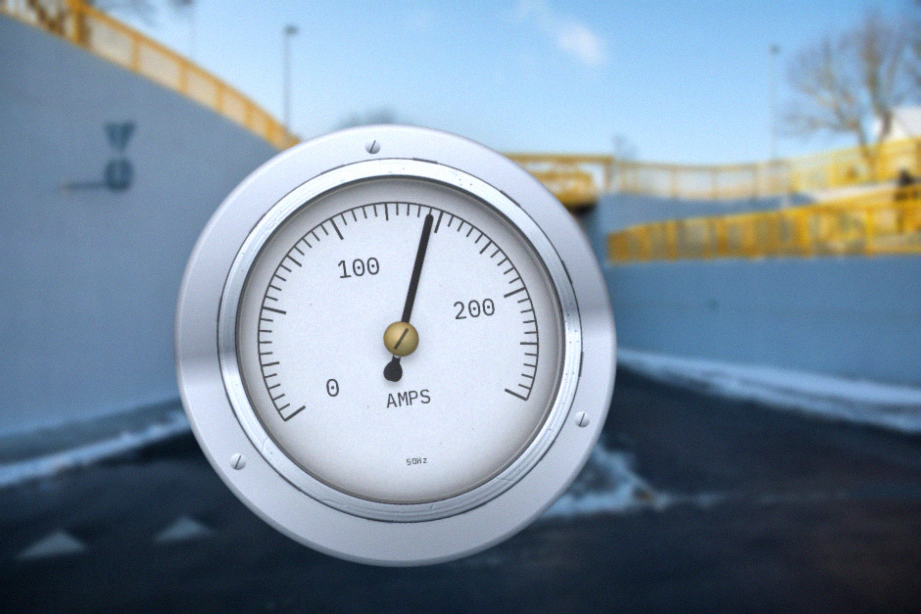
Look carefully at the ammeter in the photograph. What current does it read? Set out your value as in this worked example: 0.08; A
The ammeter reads 145; A
